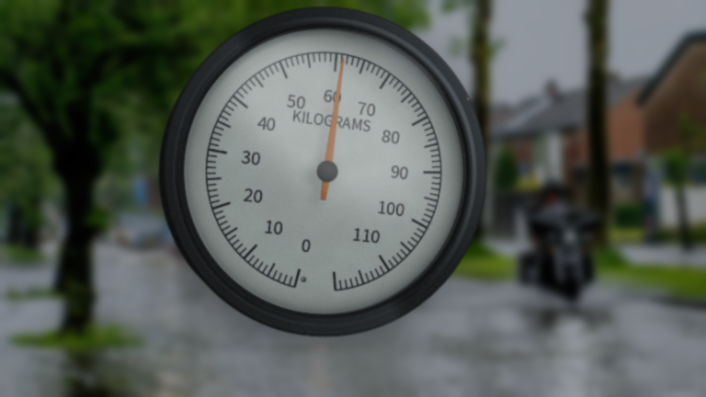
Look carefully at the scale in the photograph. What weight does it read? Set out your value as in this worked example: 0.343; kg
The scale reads 61; kg
